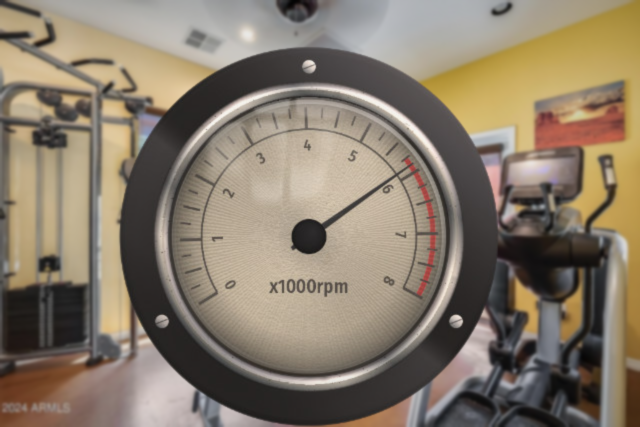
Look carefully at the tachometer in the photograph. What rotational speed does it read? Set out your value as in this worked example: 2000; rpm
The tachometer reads 5875; rpm
